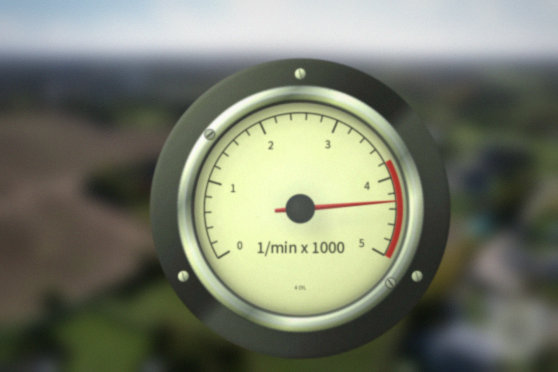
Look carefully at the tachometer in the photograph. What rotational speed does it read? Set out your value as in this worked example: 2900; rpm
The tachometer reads 4300; rpm
